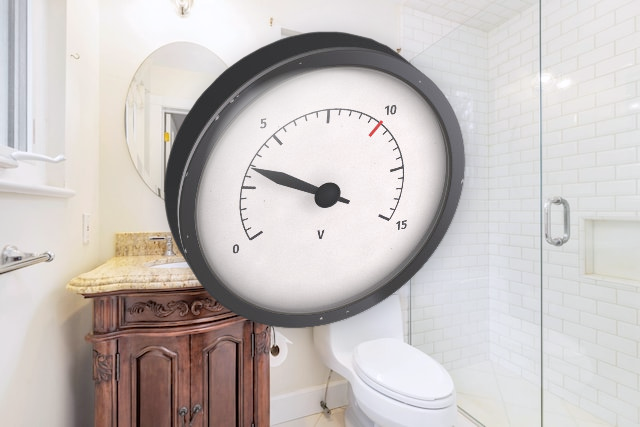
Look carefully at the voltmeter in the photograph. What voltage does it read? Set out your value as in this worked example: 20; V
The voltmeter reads 3.5; V
